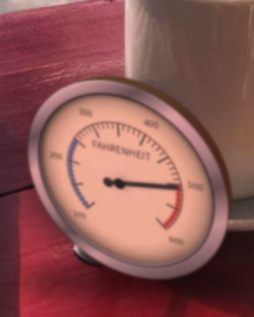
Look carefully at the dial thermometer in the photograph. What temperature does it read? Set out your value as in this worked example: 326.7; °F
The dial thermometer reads 500; °F
